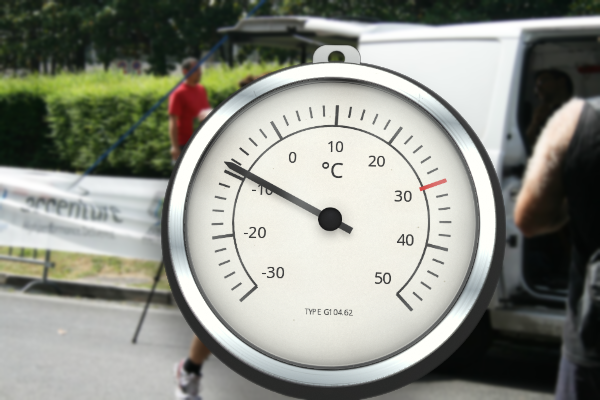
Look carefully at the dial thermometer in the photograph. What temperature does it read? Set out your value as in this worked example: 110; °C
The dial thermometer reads -9; °C
